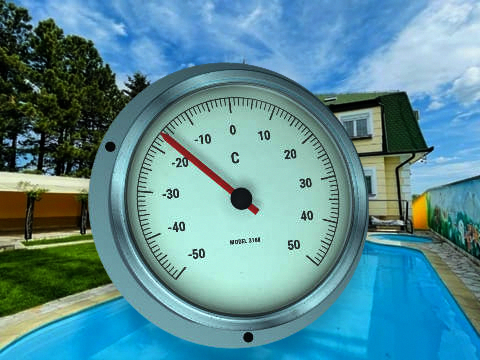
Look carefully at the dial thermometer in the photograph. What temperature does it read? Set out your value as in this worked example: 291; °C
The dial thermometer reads -17; °C
